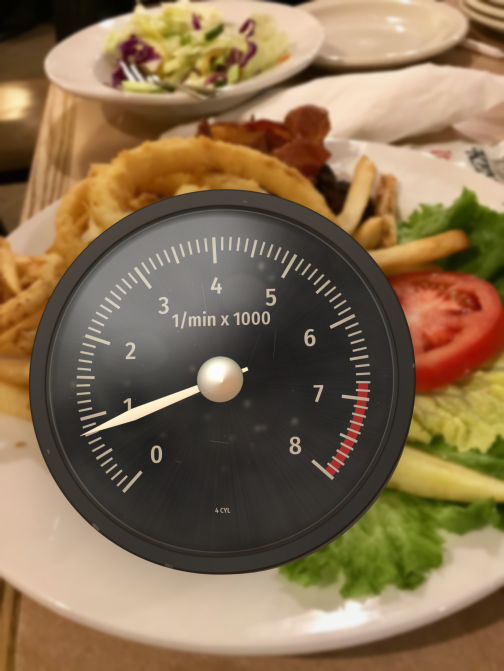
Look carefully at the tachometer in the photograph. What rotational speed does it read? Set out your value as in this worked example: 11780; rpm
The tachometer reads 800; rpm
